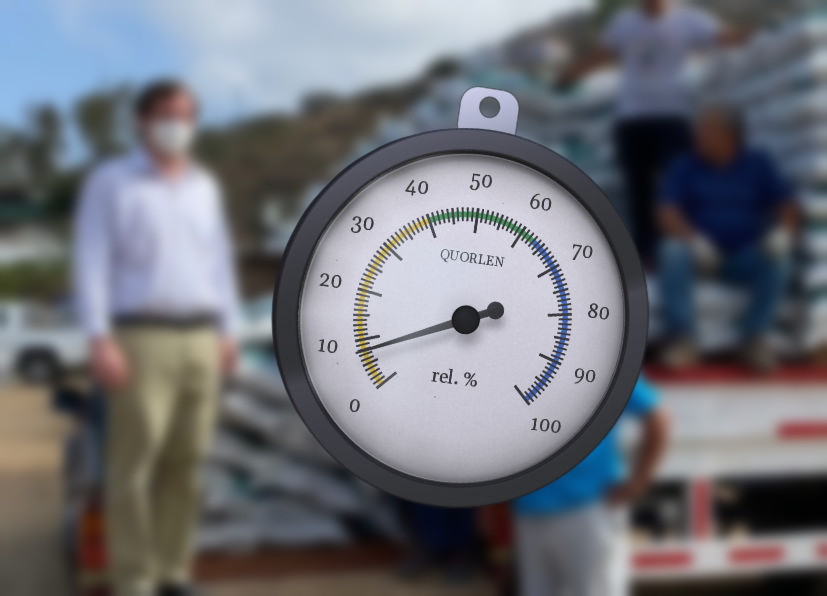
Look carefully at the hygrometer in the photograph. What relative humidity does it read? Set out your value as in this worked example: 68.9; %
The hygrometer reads 8; %
